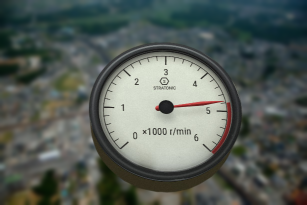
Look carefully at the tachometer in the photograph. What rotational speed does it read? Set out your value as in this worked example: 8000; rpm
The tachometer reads 4800; rpm
